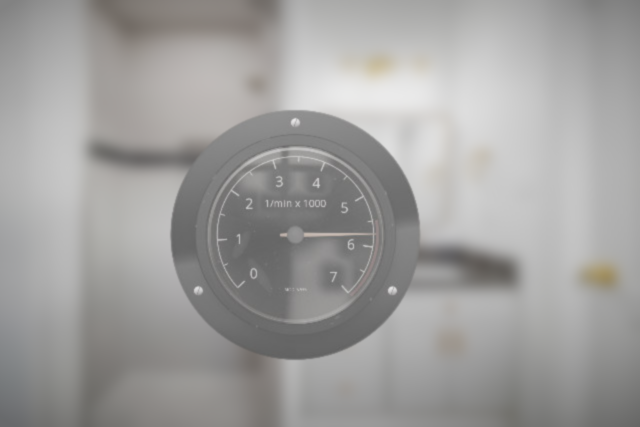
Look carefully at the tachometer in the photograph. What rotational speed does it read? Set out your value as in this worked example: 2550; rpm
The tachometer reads 5750; rpm
